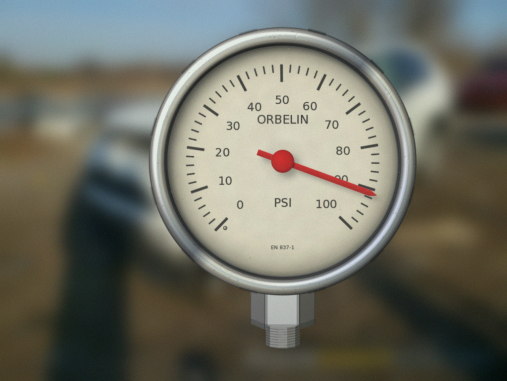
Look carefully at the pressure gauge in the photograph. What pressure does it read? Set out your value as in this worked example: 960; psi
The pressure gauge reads 91; psi
